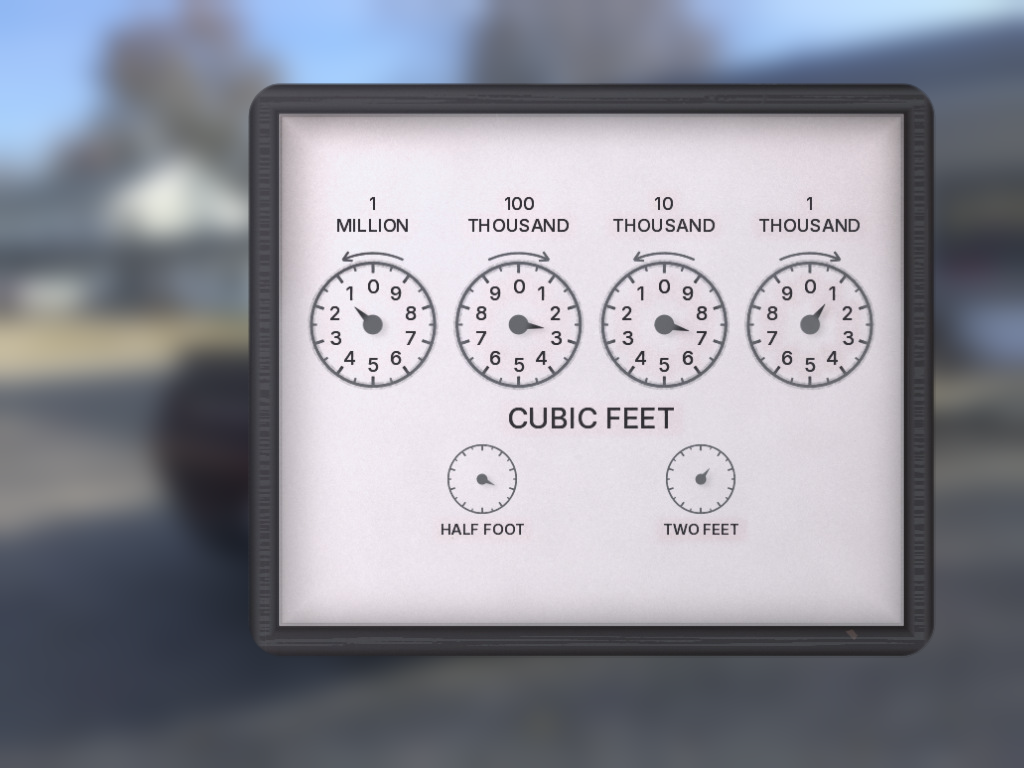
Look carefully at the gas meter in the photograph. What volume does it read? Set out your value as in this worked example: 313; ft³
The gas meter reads 127100; ft³
